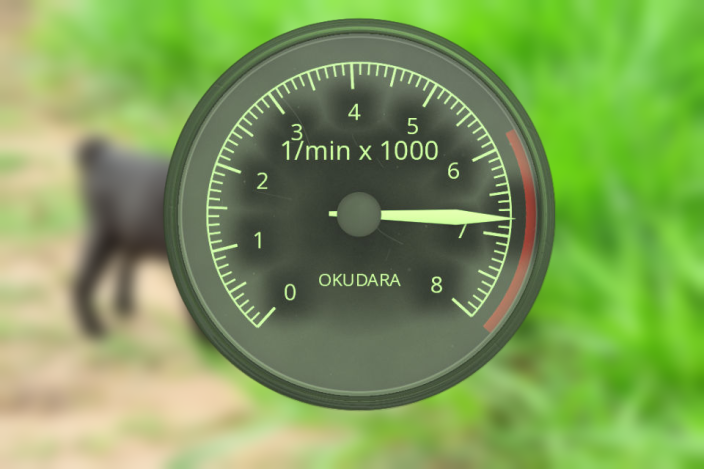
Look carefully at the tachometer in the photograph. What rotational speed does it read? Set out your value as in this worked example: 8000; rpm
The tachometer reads 6800; rpm
